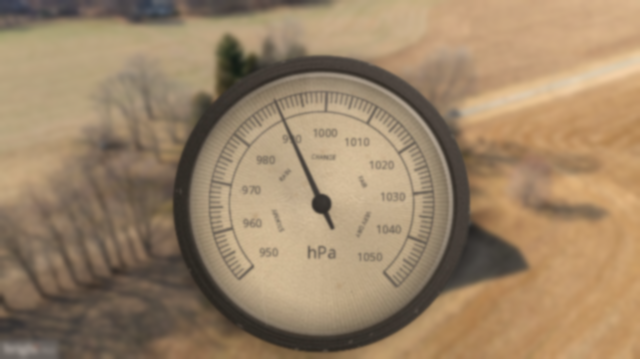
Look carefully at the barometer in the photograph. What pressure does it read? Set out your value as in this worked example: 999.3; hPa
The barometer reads 990; hPa
